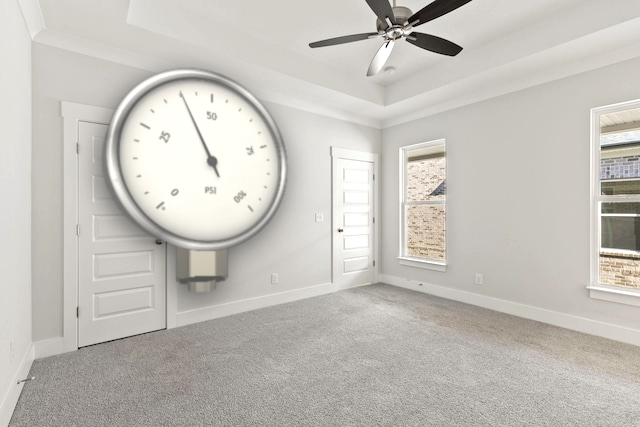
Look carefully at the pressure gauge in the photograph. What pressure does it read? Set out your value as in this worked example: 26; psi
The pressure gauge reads 40; psi
